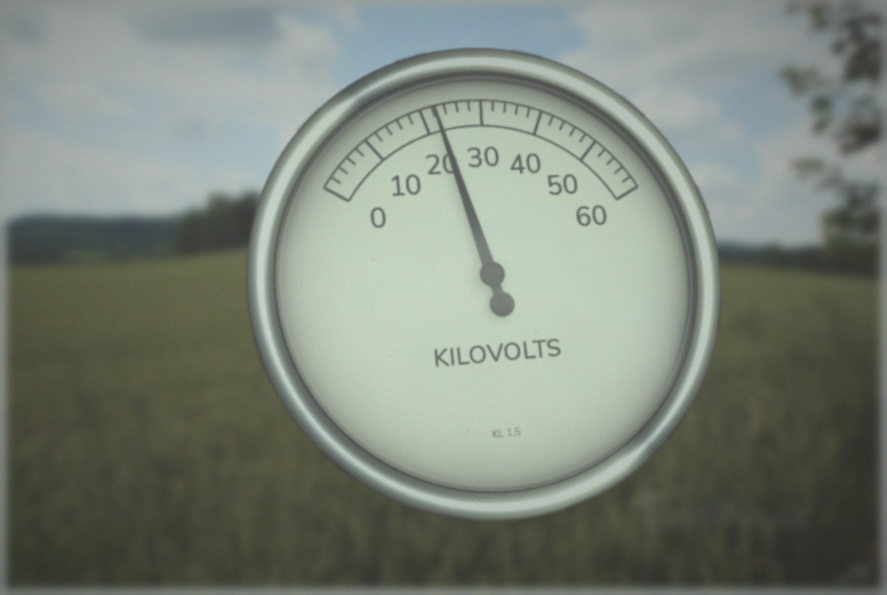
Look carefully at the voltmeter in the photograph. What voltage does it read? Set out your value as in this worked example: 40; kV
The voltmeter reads 22; kV
